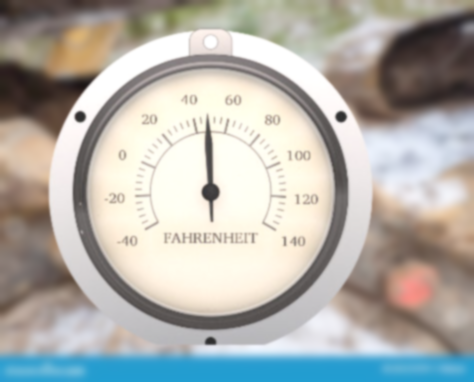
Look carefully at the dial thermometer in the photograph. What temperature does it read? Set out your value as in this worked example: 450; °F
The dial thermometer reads 48; °F
